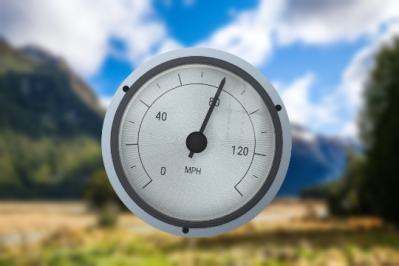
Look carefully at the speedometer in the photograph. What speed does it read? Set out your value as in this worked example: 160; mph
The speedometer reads 80; mph
